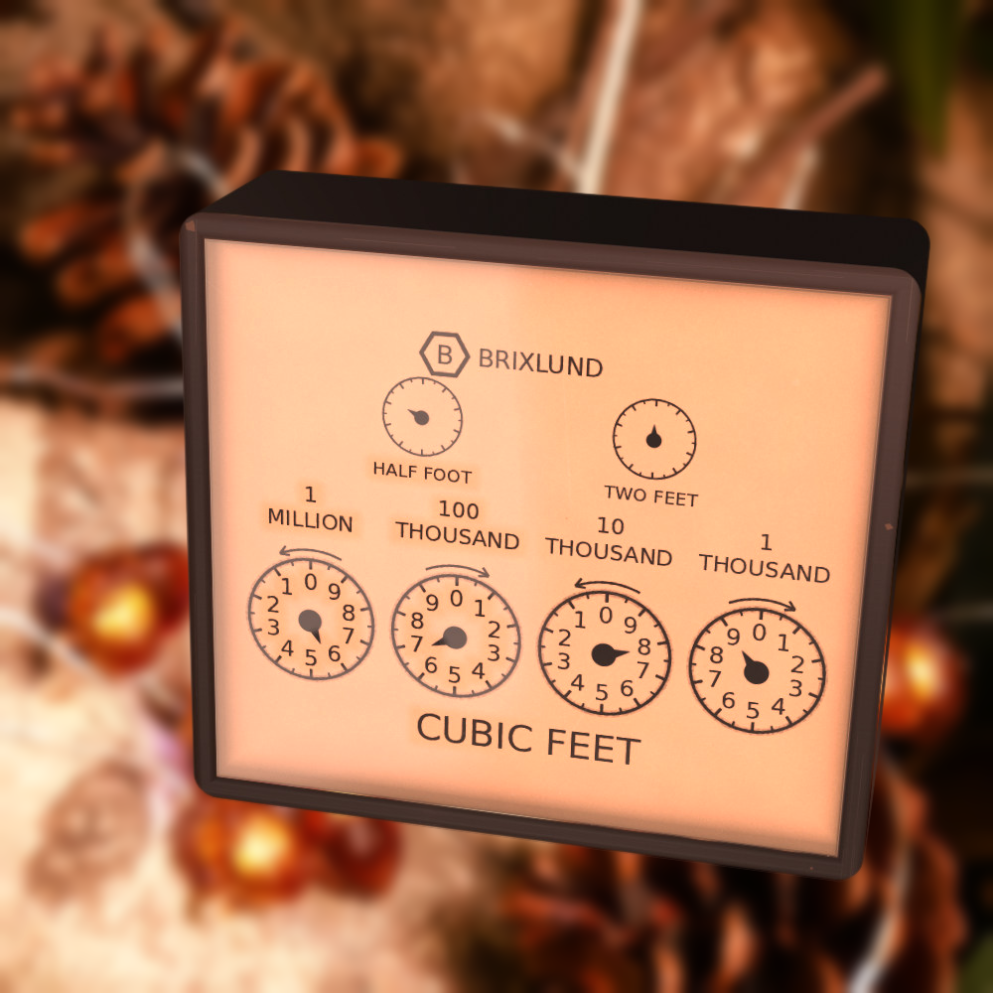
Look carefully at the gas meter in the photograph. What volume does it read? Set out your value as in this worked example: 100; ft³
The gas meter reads 567900; ft³
